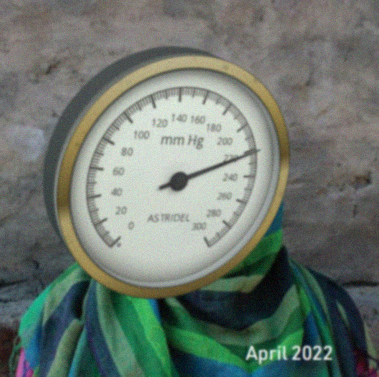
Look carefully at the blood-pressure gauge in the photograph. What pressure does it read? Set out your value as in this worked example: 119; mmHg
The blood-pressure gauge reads 220; mmHg
